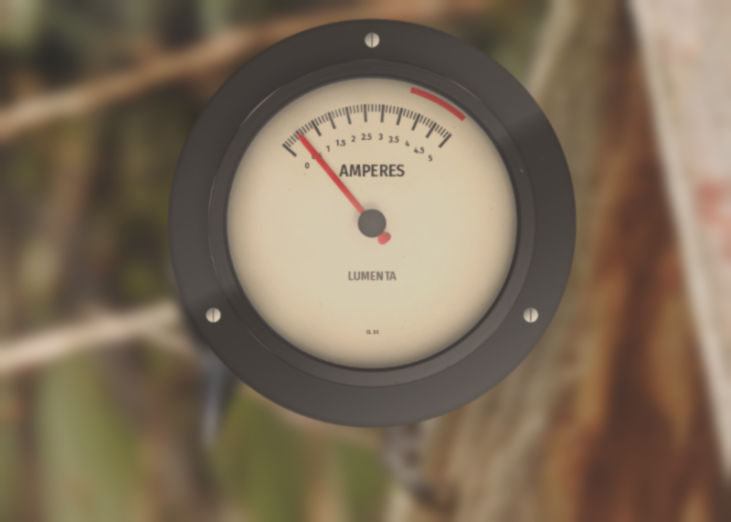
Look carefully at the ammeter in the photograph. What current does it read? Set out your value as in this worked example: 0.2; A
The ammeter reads 0.5; A
